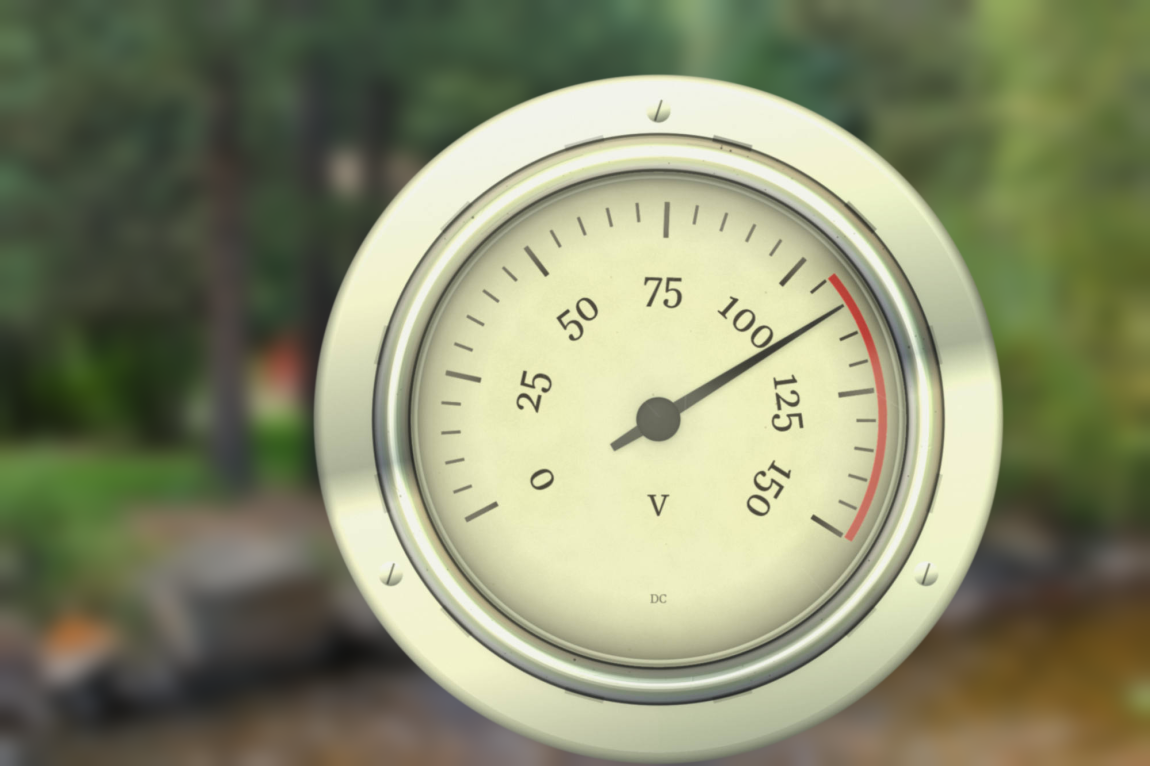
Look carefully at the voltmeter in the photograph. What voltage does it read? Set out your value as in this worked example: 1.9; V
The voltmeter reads 110; V
